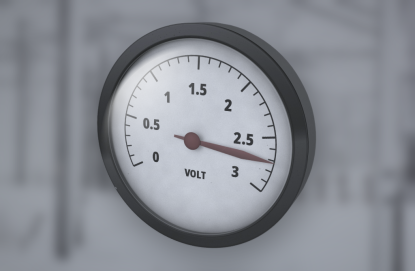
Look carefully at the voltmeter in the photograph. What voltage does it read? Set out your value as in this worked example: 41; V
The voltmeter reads 2.7; V
